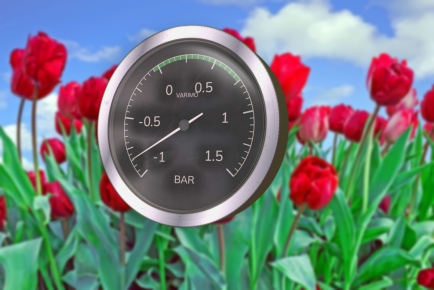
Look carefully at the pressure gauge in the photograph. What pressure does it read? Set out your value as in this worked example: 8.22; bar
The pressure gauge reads -0.85; bar
